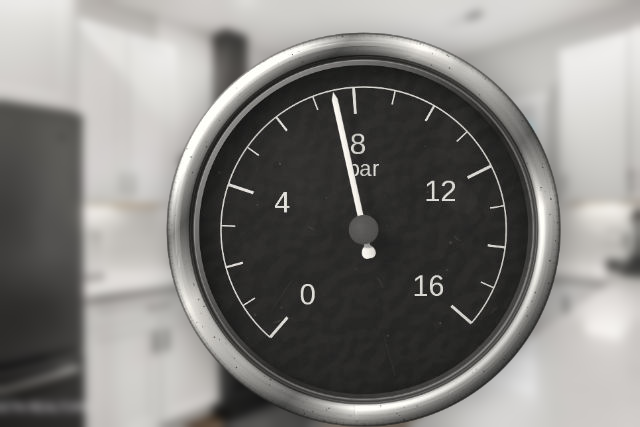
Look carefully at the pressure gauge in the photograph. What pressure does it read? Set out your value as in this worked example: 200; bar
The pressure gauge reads 7.5; bar
